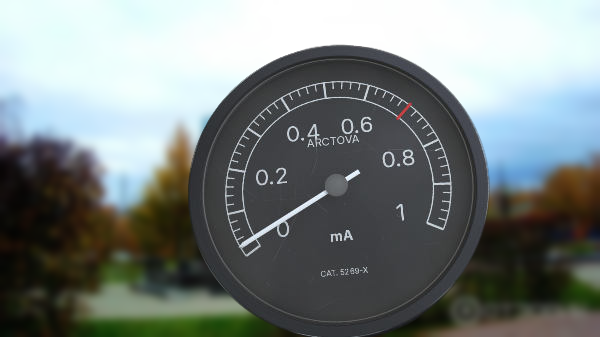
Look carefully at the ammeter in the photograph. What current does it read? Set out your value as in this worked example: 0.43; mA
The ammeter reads 0.02; mA
